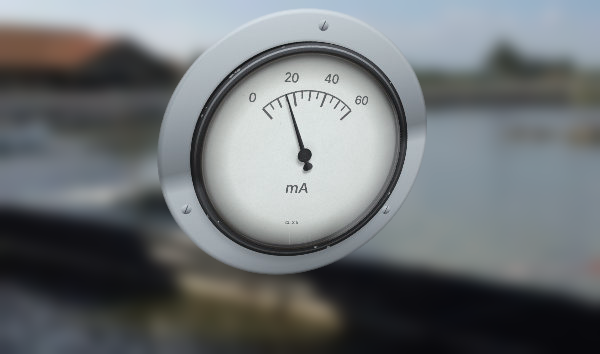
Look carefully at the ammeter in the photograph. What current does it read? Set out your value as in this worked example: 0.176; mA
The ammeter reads 15; mA
